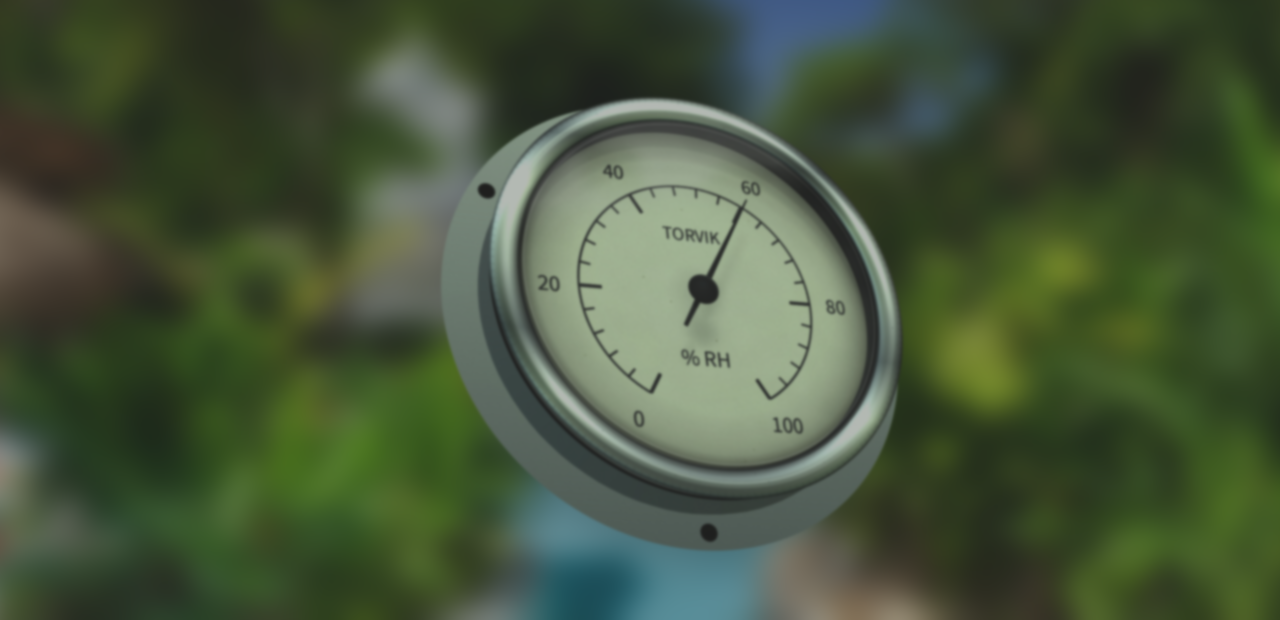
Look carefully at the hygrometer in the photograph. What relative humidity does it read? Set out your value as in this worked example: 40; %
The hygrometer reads 60; %
